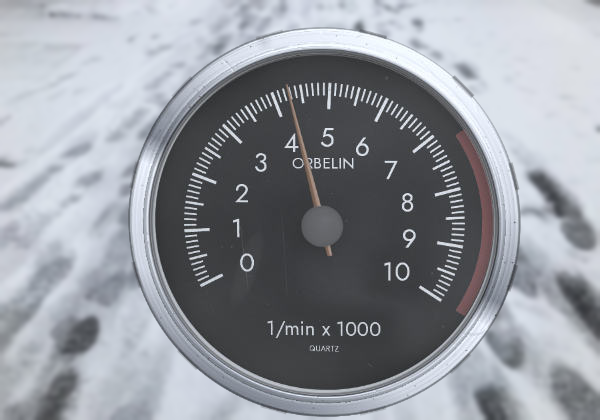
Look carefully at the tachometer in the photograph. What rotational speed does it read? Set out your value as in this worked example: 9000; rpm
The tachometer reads 4300; rpm
